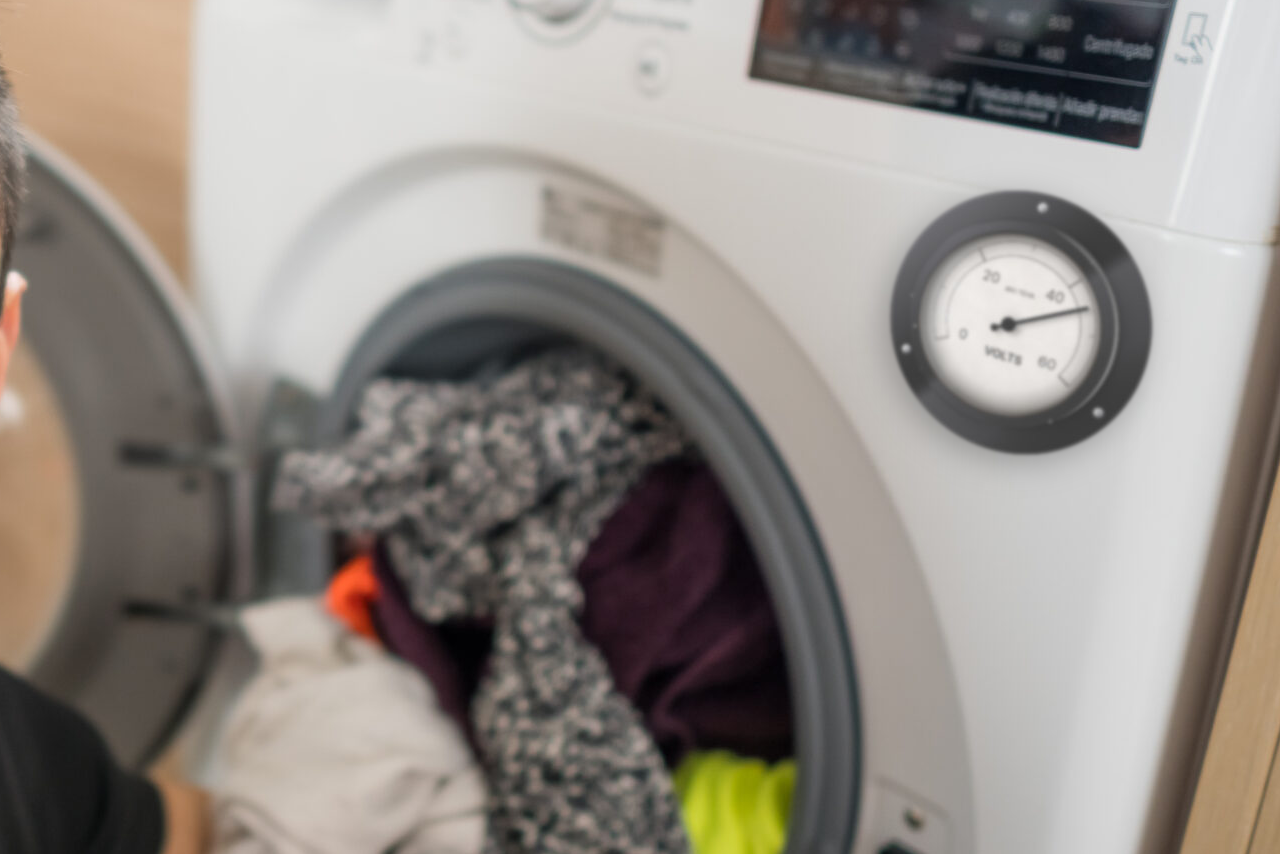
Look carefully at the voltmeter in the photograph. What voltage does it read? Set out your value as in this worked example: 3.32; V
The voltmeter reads 45; V
